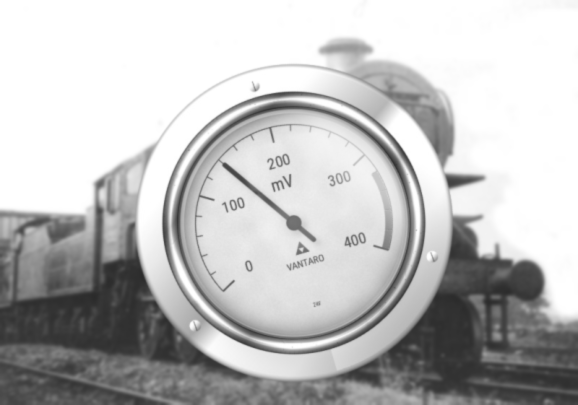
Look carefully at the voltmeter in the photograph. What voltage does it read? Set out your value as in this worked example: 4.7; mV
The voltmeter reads 140; mV
